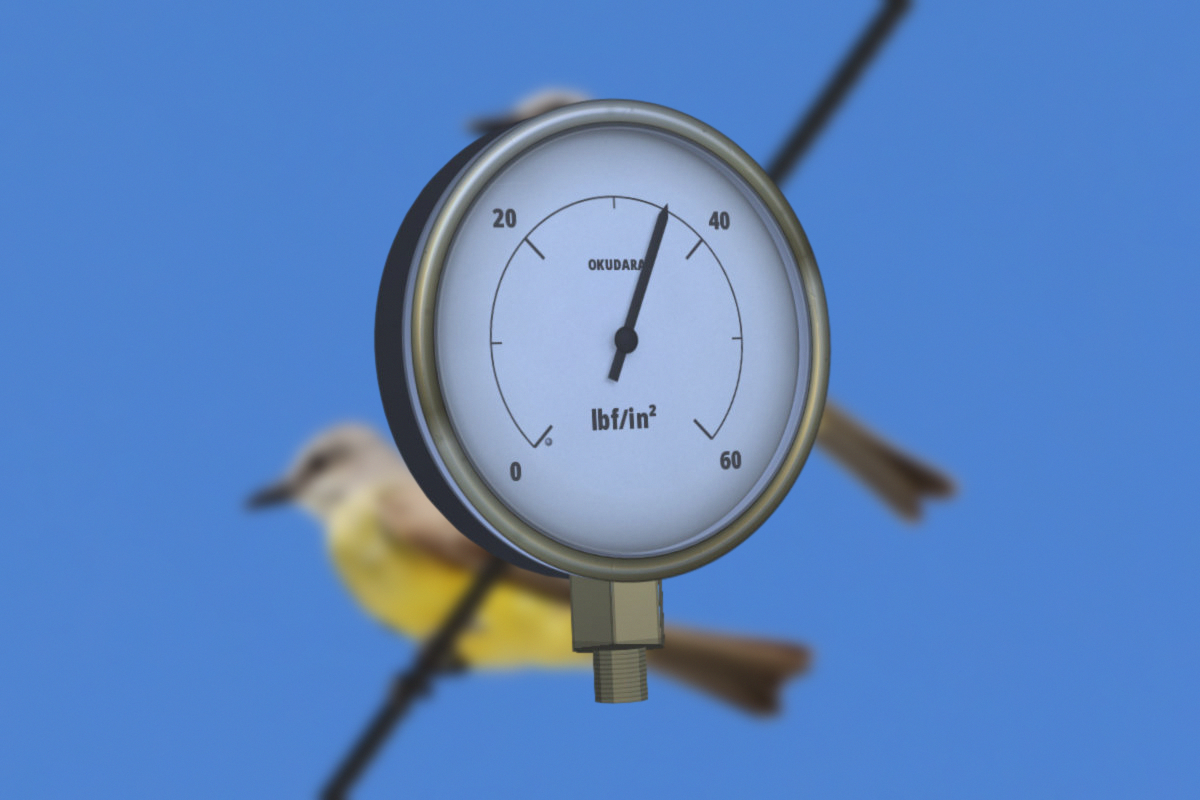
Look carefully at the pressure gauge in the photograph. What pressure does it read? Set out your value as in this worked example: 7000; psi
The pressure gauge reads 35; psi
